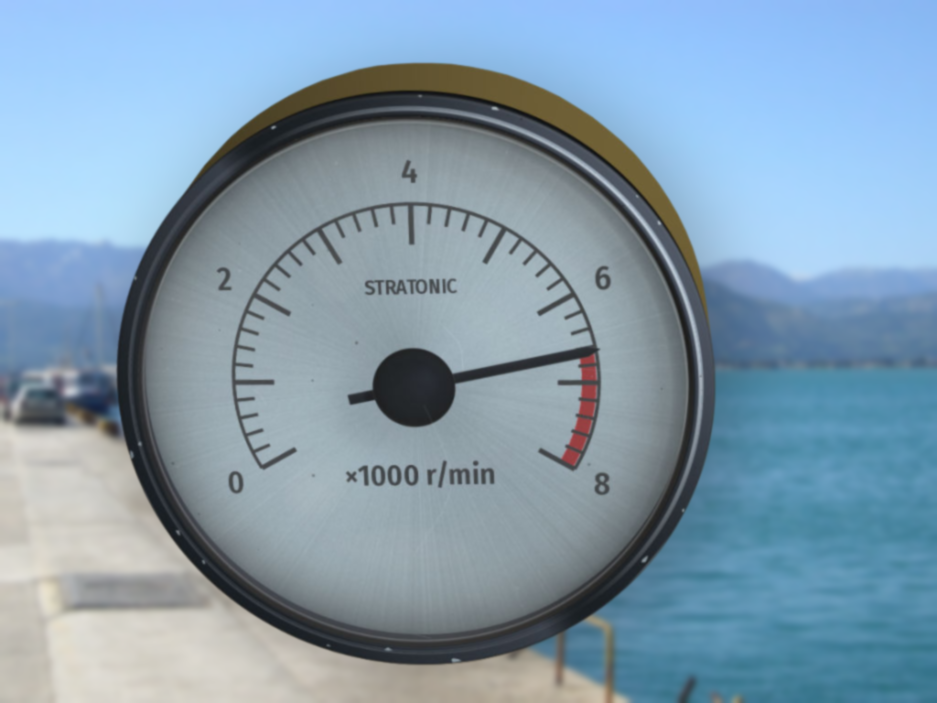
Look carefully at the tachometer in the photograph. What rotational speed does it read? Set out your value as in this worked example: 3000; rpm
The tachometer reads 6600; rpm
